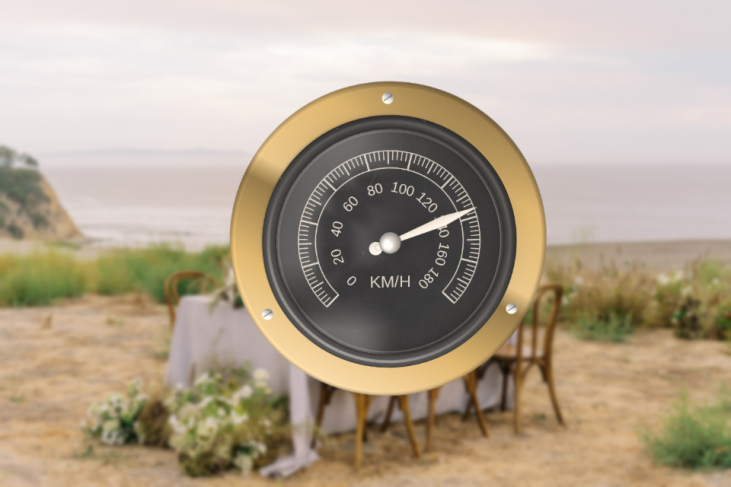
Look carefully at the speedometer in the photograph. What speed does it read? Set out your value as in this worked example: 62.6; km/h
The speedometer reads 136; km/h
